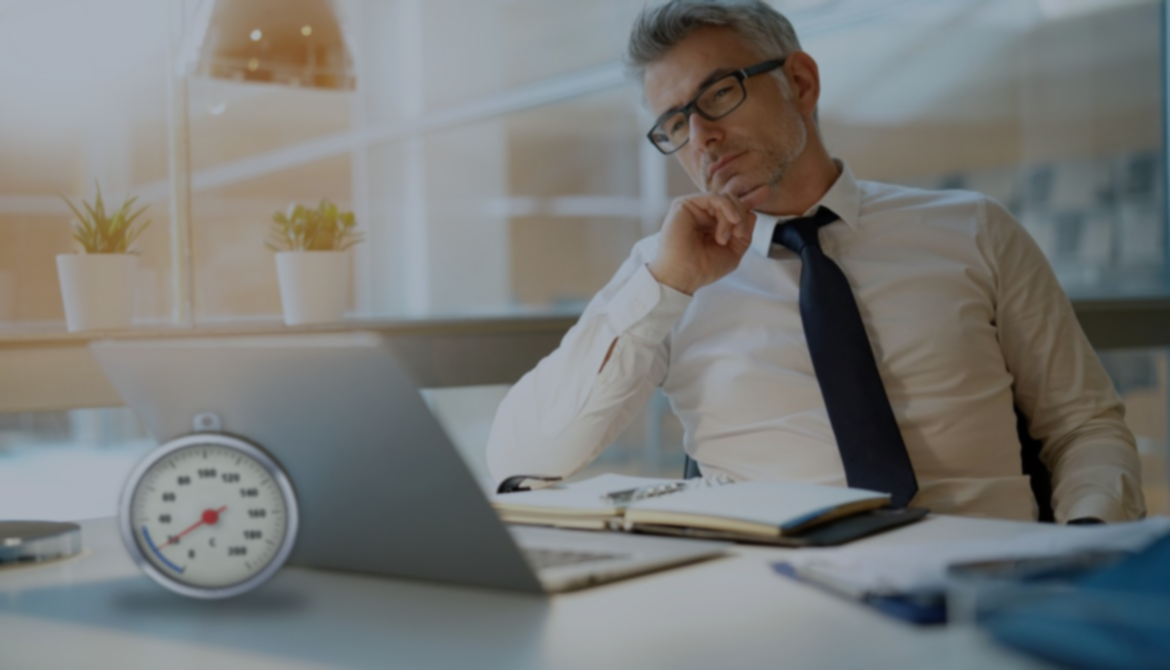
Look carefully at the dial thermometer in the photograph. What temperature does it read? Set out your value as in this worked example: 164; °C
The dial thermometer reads 20; °C
